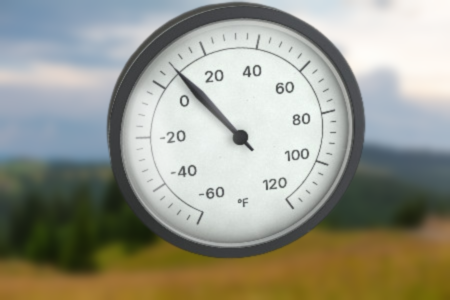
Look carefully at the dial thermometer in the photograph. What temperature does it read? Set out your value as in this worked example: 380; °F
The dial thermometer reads 8; °F
